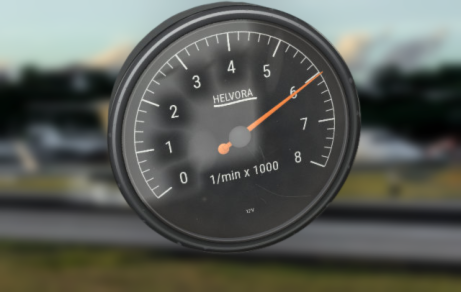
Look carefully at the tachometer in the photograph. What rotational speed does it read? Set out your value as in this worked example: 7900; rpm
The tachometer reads 6000; rpm
